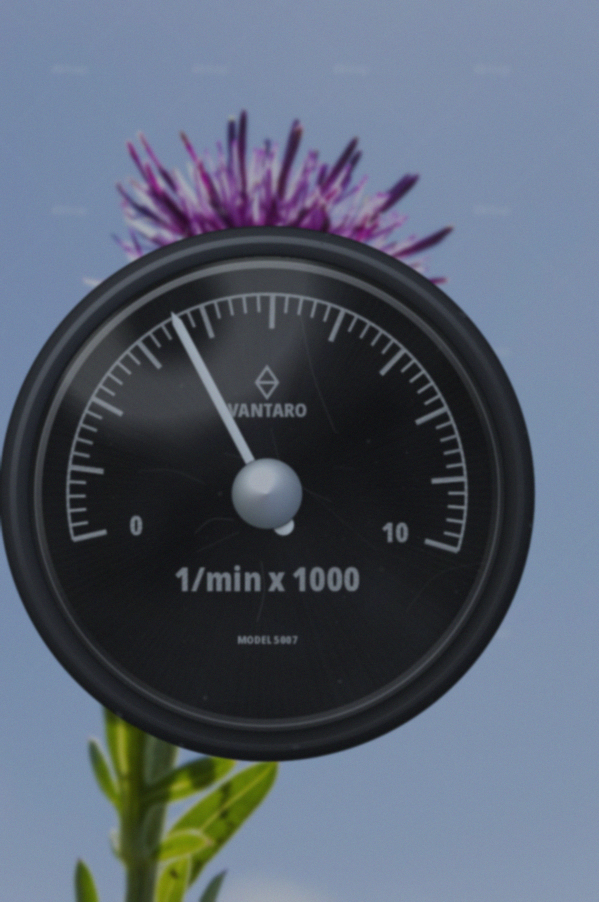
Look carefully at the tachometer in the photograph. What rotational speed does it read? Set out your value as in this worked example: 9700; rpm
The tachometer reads 3600; rpm
